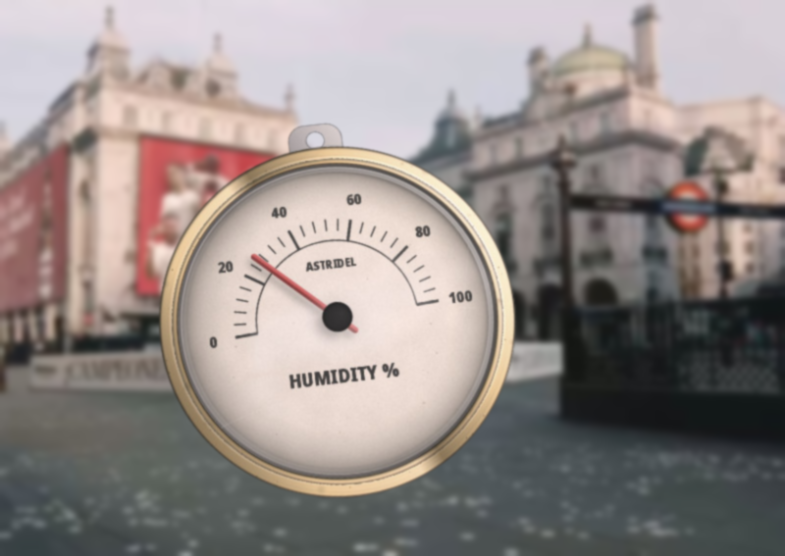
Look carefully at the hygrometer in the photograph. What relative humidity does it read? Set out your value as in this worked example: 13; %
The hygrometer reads 26; %
